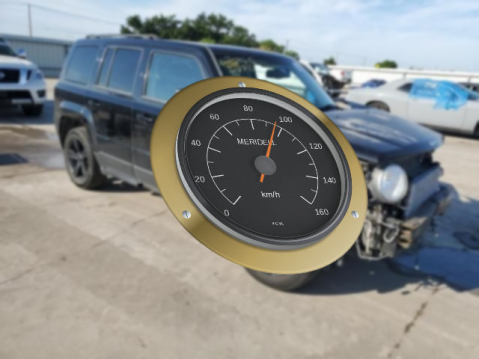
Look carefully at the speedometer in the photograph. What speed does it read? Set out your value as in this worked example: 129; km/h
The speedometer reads 95; km/h
